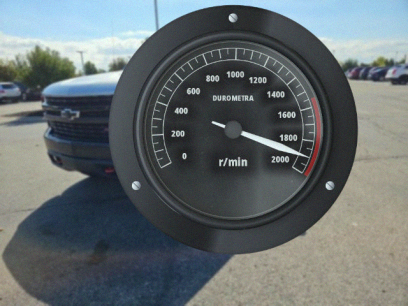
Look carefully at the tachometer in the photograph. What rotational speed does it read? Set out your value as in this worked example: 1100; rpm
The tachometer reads 1900; rpm
